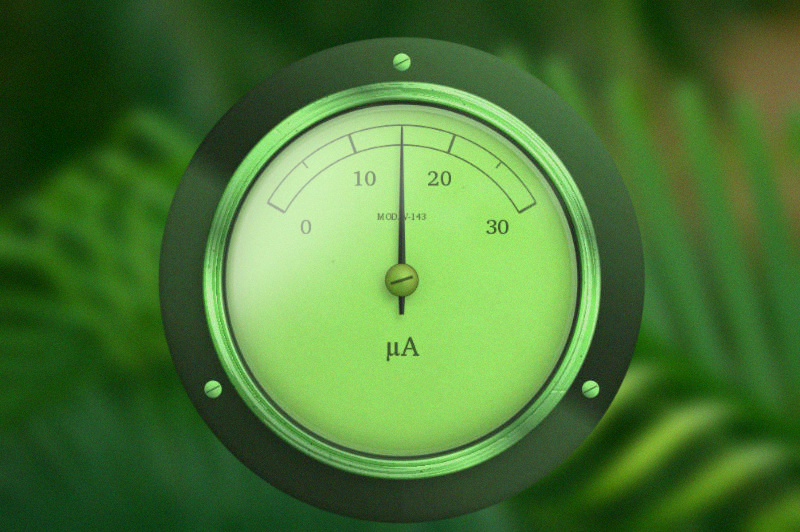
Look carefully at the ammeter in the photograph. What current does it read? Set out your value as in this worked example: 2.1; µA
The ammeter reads 15; µA
